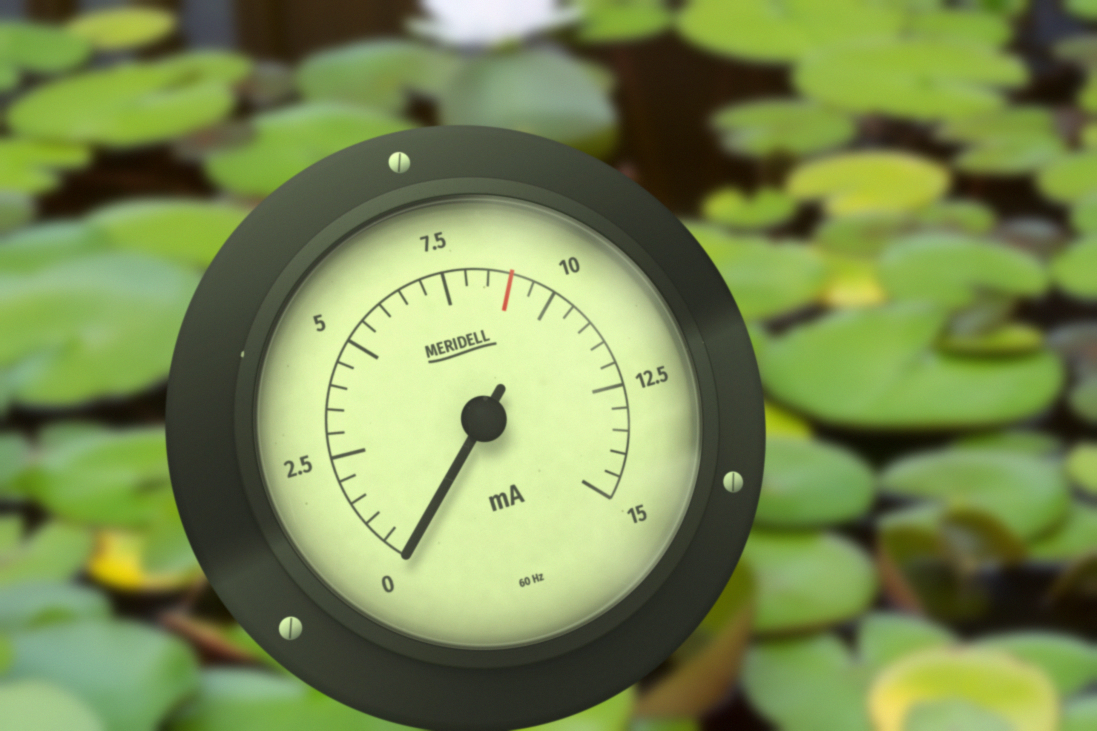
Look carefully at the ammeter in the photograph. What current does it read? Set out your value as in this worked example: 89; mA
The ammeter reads 0; mA
